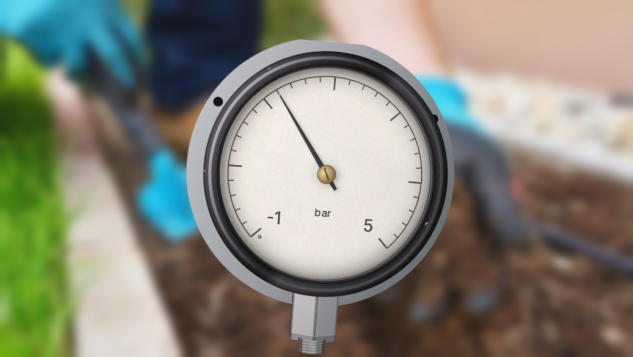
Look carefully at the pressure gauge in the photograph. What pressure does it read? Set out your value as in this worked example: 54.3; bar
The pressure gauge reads 1.2; bar
